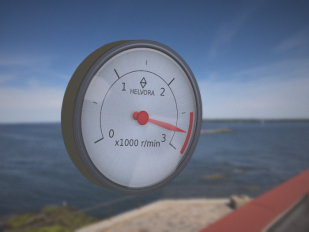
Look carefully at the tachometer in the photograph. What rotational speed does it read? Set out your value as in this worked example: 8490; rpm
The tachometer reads 2750; rpm
